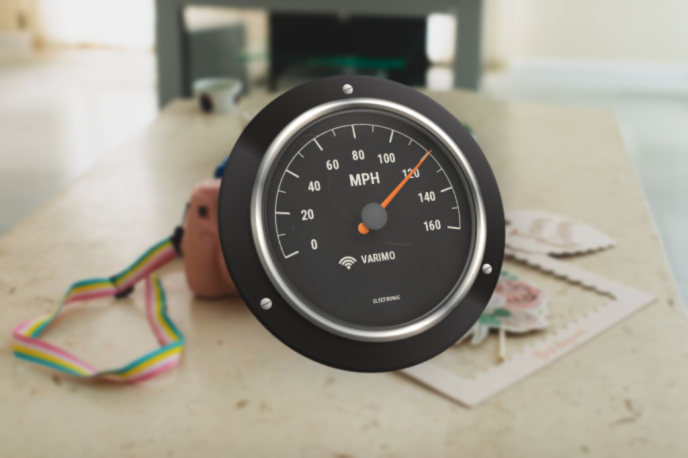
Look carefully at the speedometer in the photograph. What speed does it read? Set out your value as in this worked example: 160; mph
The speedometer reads 120; mph
